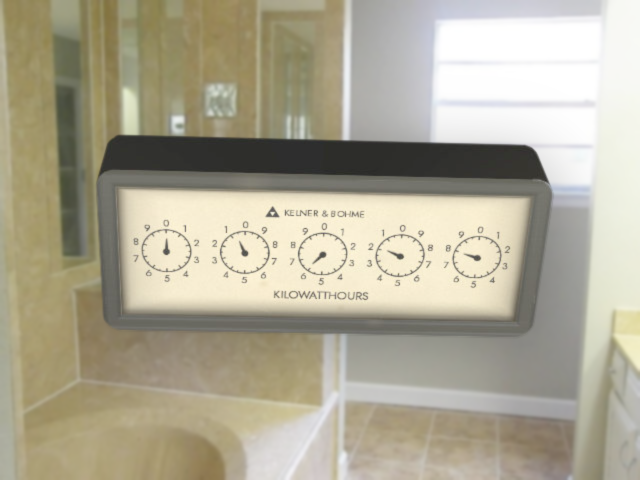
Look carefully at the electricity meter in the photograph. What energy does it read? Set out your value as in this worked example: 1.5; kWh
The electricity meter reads 618; kWh
